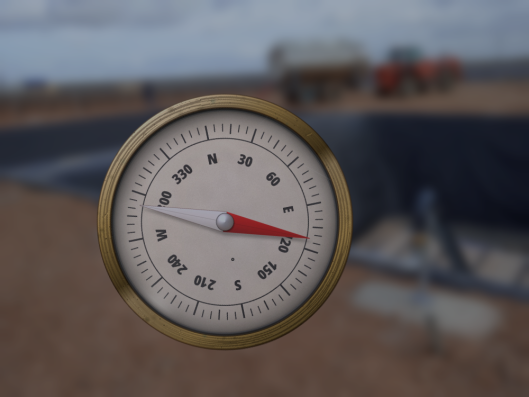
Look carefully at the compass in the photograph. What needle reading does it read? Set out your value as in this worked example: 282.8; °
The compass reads 112.5; °
